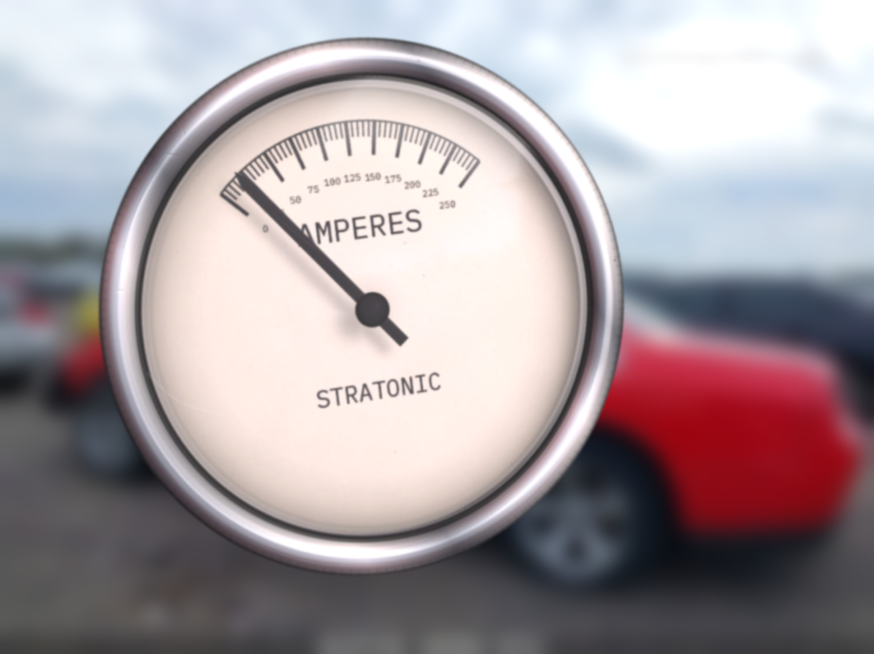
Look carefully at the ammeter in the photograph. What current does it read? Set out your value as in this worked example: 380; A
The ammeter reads 20; A
